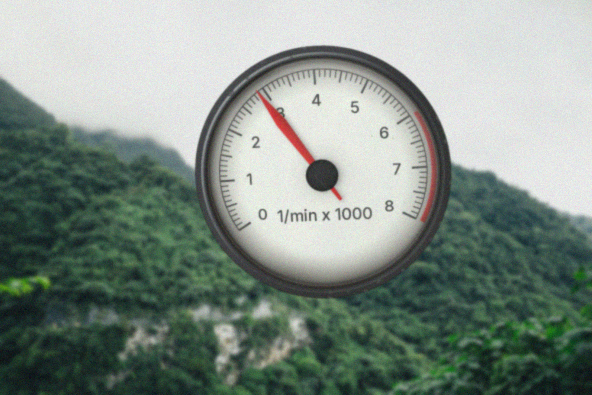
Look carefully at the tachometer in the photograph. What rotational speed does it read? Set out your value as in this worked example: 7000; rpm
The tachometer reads 2900; rpm
